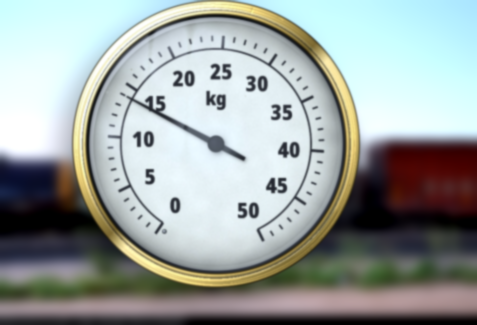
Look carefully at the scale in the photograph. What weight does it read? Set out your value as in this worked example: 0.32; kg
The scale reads 14; kg
